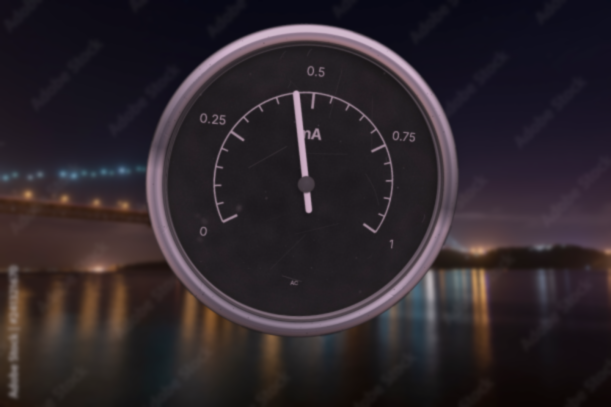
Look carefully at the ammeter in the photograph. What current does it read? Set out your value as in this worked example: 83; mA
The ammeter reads 0.45; mA
